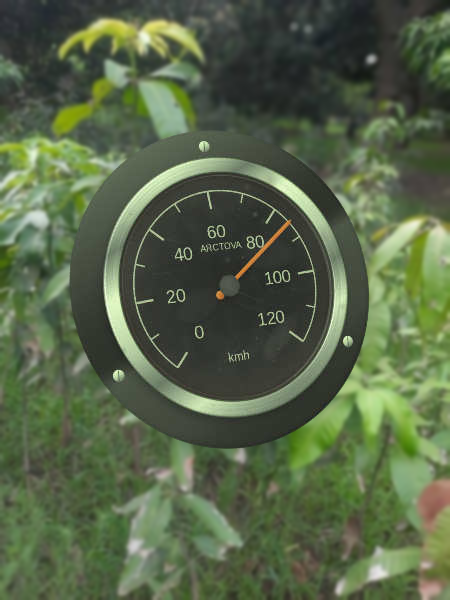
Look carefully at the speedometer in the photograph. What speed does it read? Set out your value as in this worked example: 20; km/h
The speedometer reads 85; km/h
